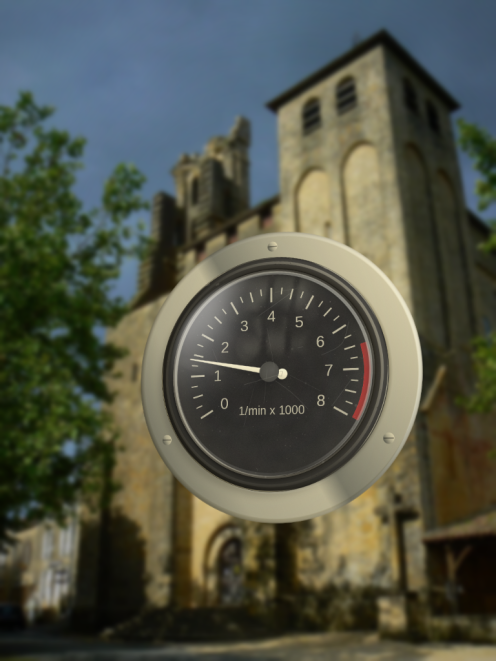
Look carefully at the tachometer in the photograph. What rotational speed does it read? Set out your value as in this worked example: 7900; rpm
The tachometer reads 1375; rpm
